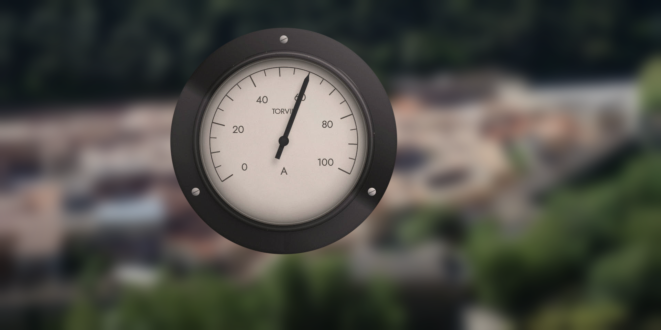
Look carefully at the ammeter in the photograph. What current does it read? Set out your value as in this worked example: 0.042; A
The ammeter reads 60; A
